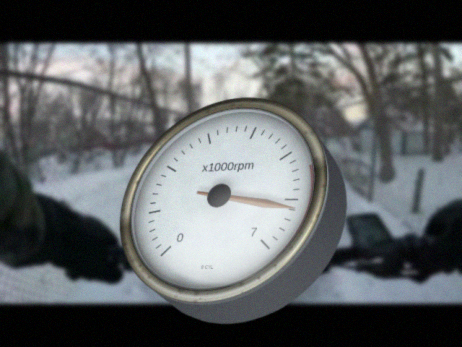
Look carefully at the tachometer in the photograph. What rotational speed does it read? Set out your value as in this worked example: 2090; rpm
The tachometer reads 6200; rpm
